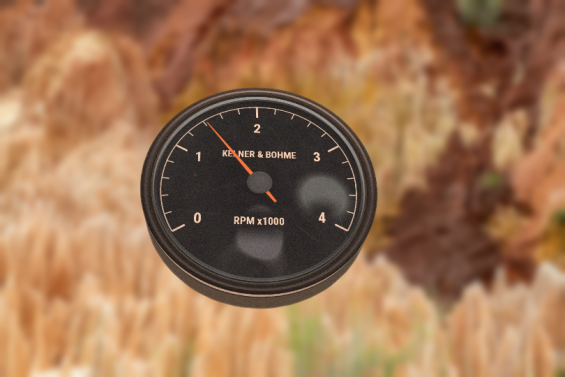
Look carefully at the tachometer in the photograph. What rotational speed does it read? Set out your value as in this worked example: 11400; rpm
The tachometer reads 1400; rpm
